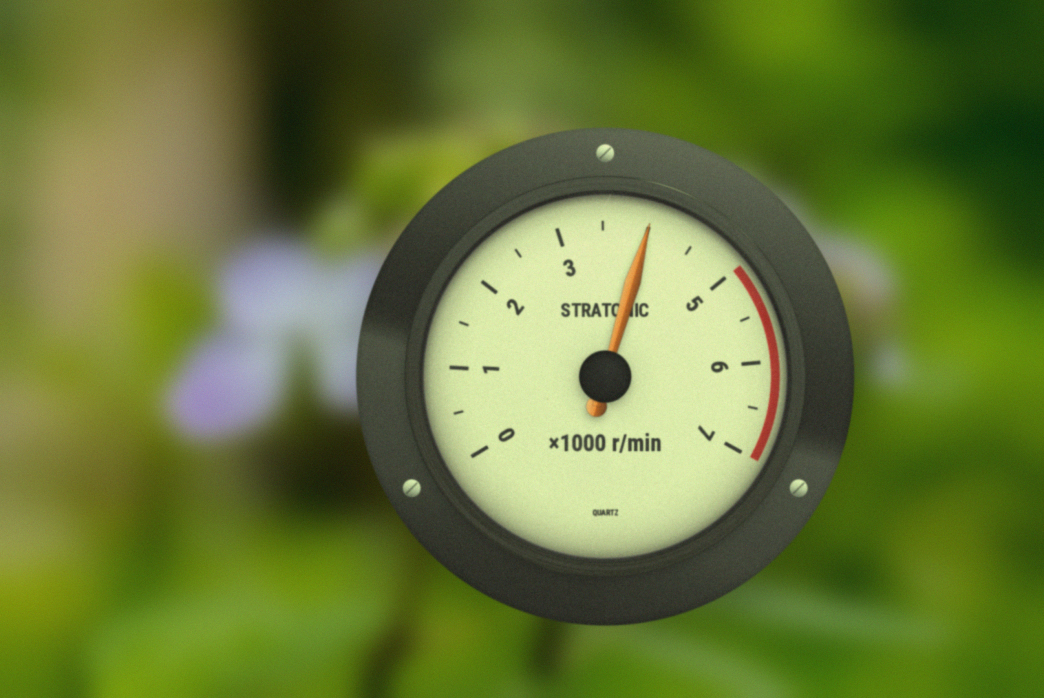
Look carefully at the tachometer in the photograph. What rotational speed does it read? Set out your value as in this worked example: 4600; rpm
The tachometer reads 4000; rpm
